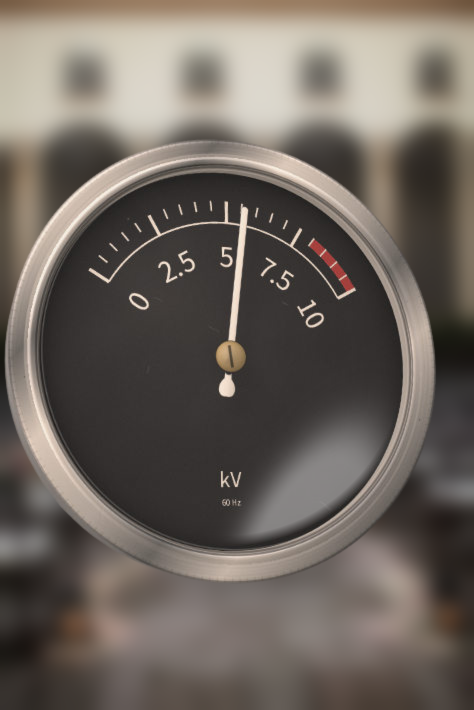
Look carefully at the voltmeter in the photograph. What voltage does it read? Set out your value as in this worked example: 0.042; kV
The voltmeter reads 5.5; kV
